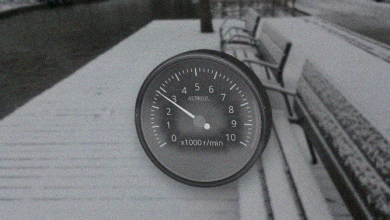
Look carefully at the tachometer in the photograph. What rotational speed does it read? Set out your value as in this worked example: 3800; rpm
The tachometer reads 2800; rpm
